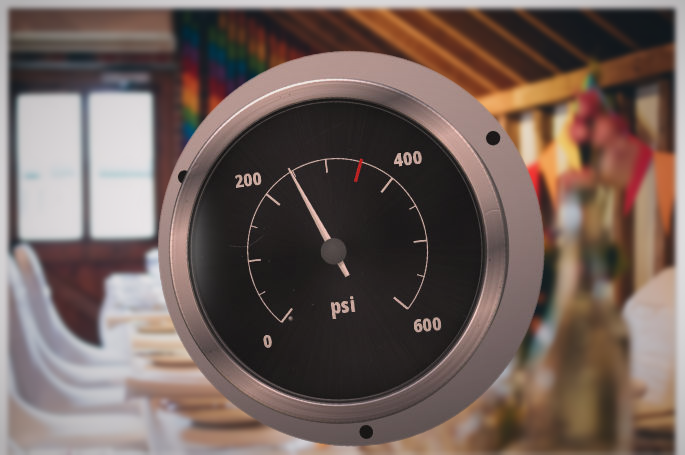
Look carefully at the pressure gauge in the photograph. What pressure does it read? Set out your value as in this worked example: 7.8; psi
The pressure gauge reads 250; psi
